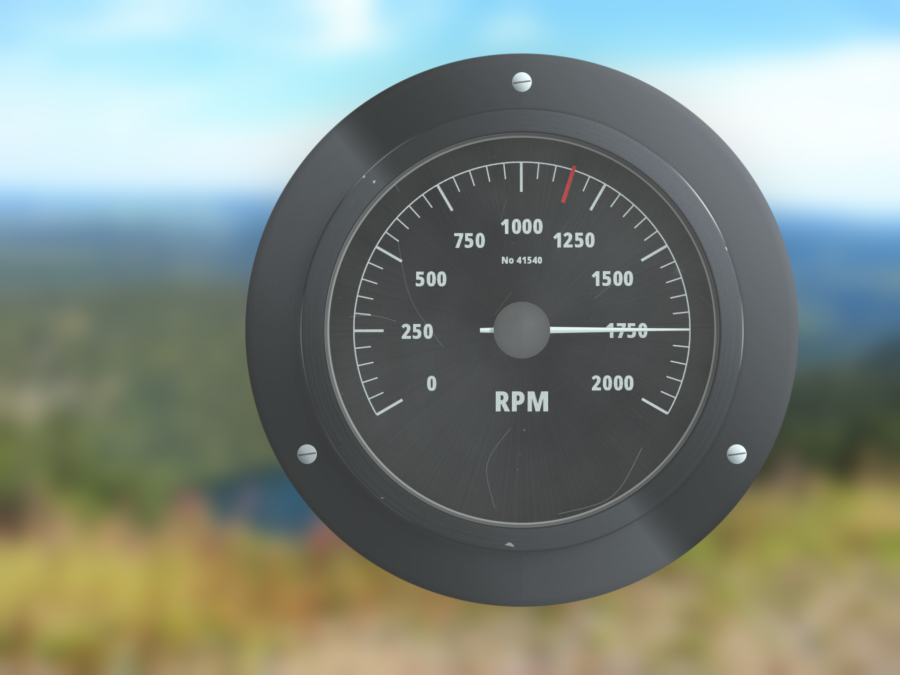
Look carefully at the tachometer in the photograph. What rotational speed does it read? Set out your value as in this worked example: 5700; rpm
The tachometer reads 1750; rpm
